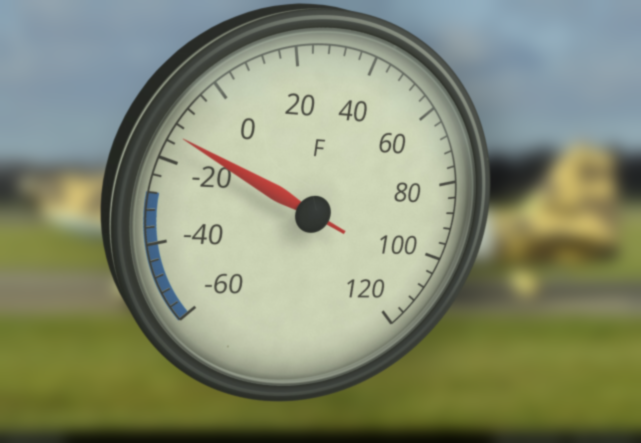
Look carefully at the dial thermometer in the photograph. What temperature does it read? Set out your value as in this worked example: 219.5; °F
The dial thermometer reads -14; °F
